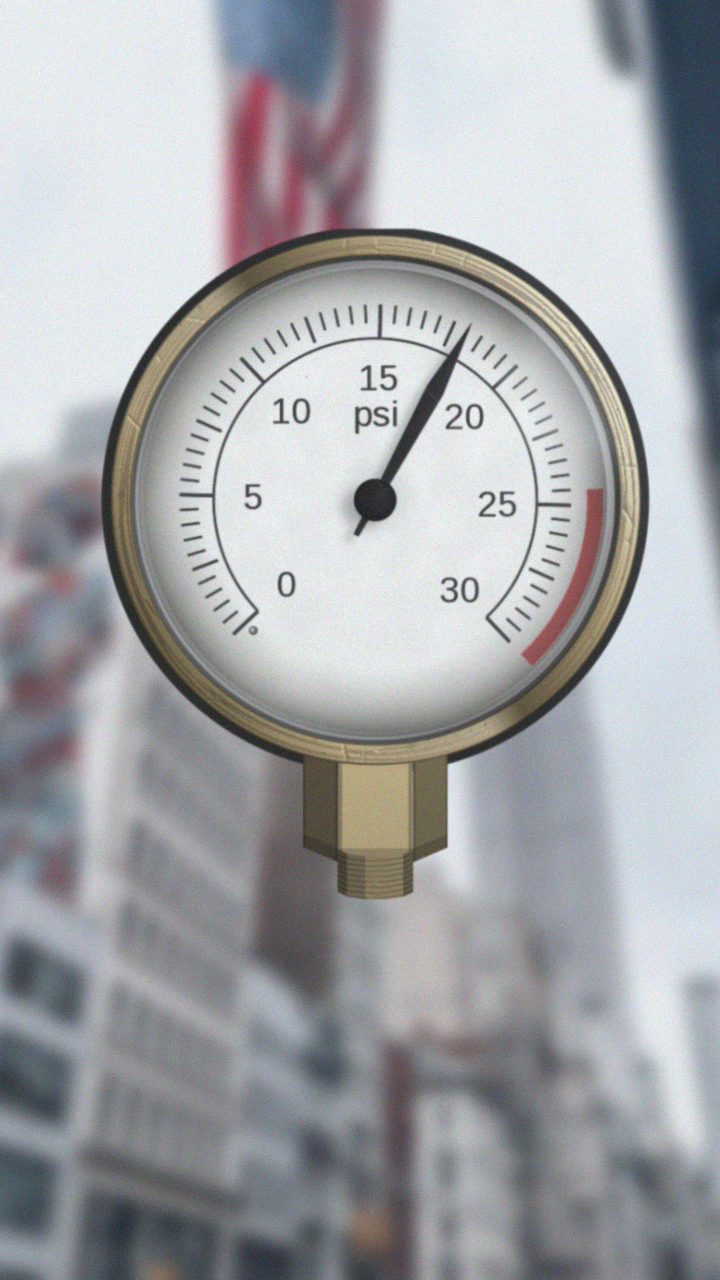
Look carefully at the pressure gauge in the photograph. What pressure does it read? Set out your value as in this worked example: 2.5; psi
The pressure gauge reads 18; psi
